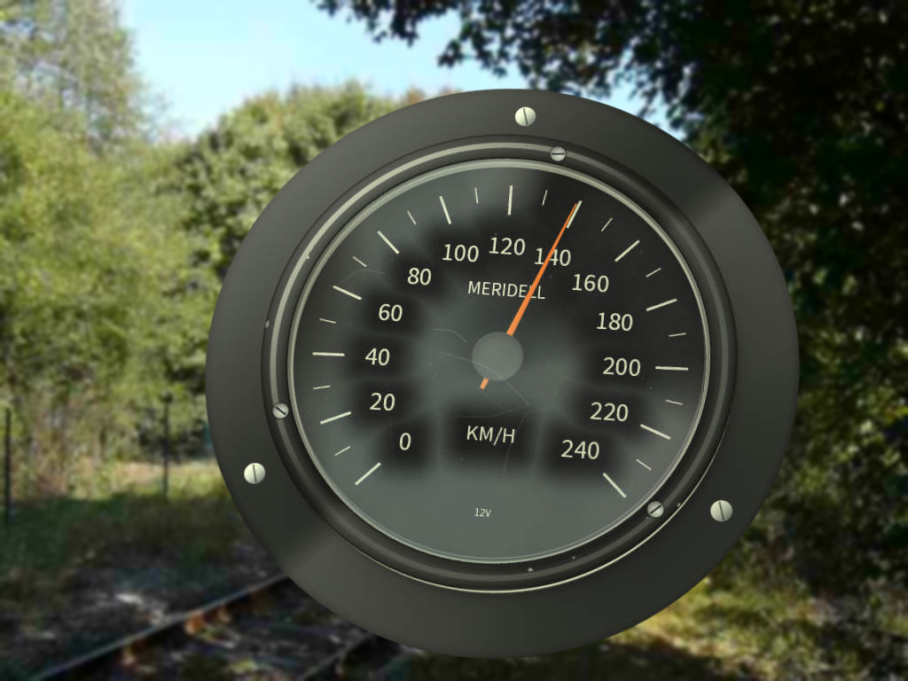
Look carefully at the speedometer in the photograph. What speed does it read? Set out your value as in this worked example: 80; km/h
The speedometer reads 140; km/h
